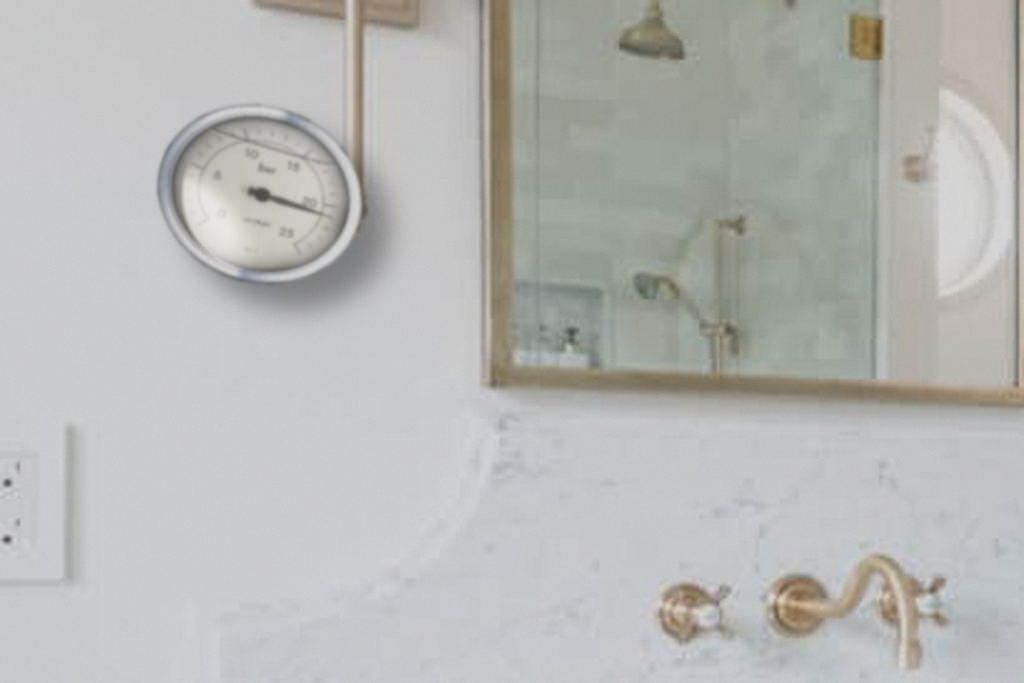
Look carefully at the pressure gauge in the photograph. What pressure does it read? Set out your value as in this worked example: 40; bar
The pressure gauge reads 21; bar
